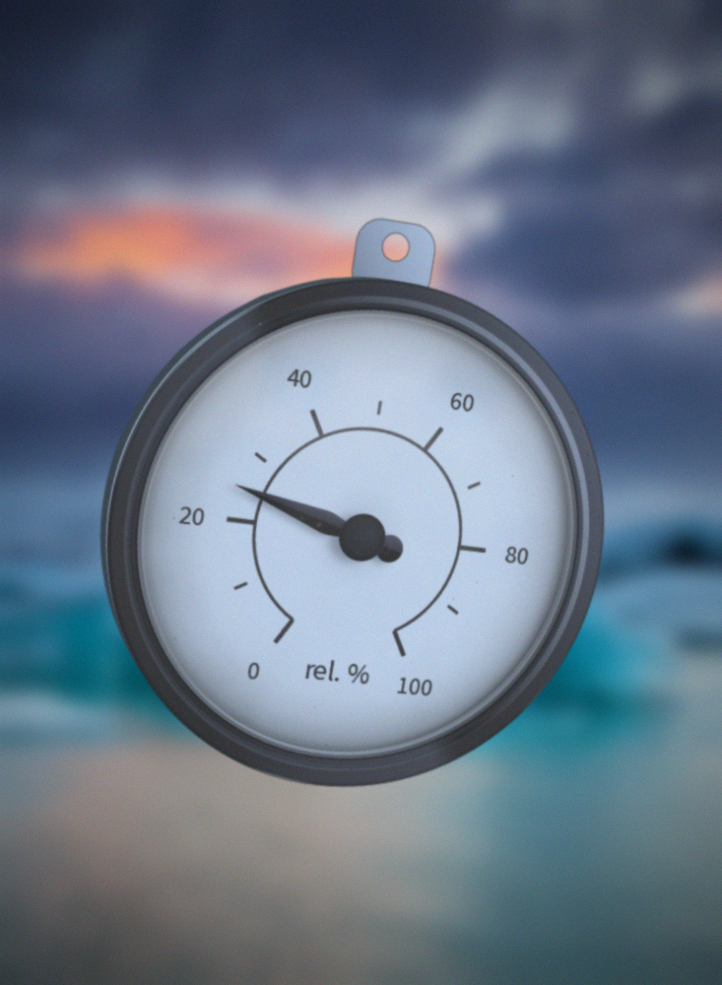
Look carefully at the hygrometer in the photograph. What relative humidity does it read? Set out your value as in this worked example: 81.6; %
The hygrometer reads 25; %
